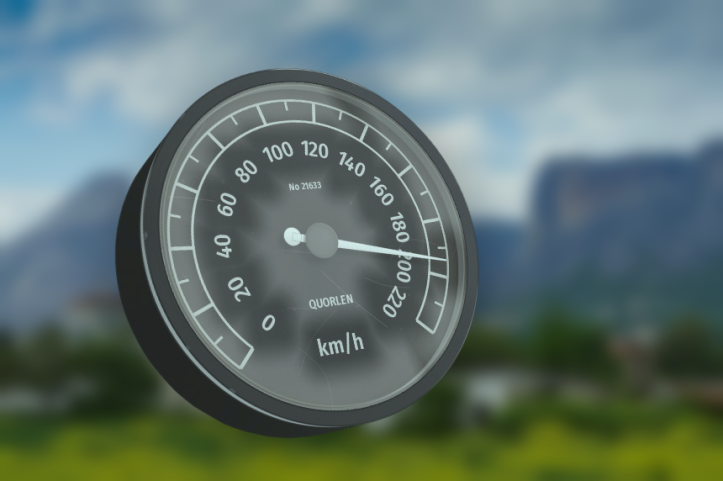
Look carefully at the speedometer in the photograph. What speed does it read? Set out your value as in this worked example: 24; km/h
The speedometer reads 195; km/h
